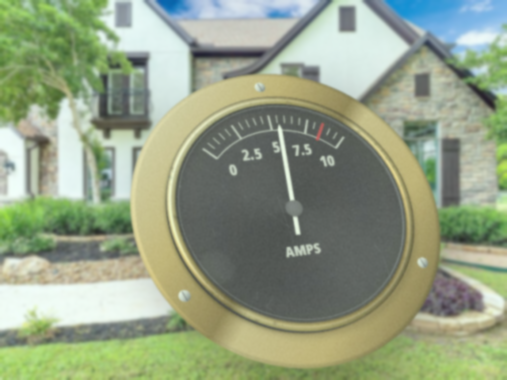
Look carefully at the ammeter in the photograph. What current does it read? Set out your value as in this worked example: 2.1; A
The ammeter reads 5.5; A
